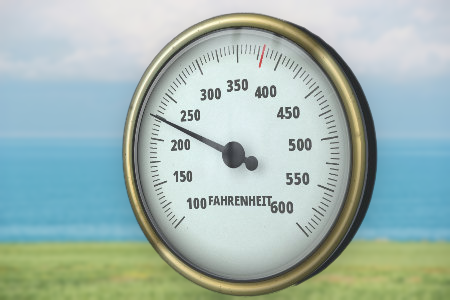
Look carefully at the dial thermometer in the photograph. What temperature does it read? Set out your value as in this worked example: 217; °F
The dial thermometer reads 225; °F
